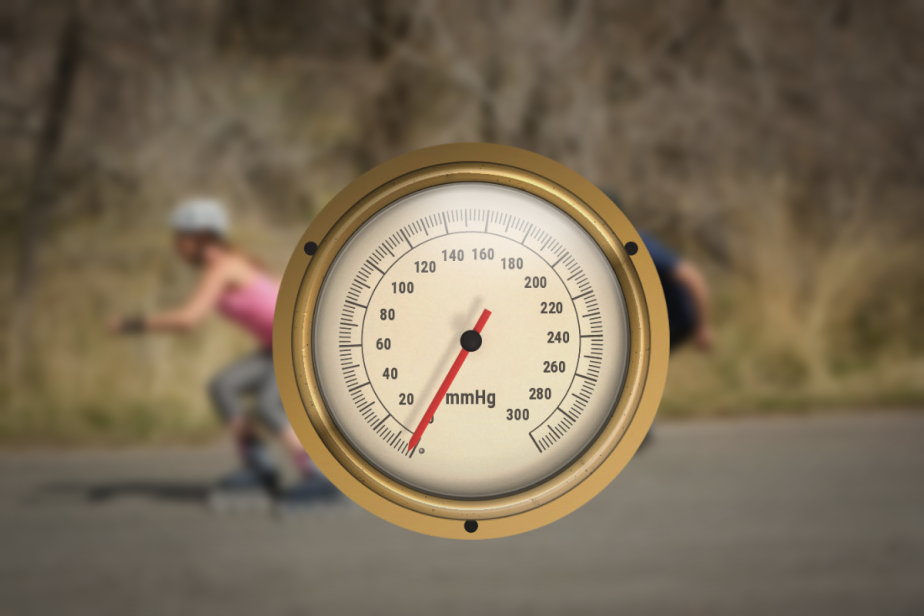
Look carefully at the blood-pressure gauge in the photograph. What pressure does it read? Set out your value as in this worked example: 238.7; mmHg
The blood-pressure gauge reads 2; mmHg
